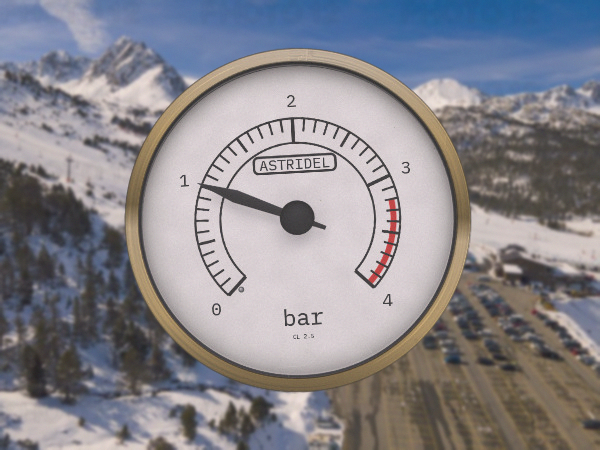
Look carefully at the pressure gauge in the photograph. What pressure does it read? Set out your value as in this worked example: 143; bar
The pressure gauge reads 1; bar
